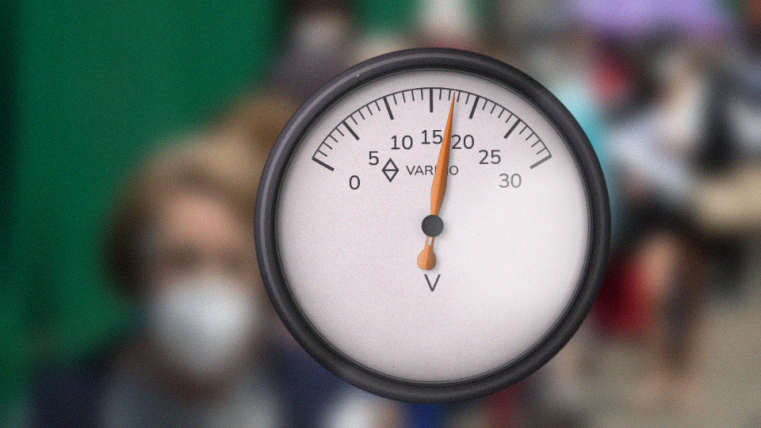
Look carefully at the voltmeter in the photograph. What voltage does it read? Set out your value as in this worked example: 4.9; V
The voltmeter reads 17.5; V
